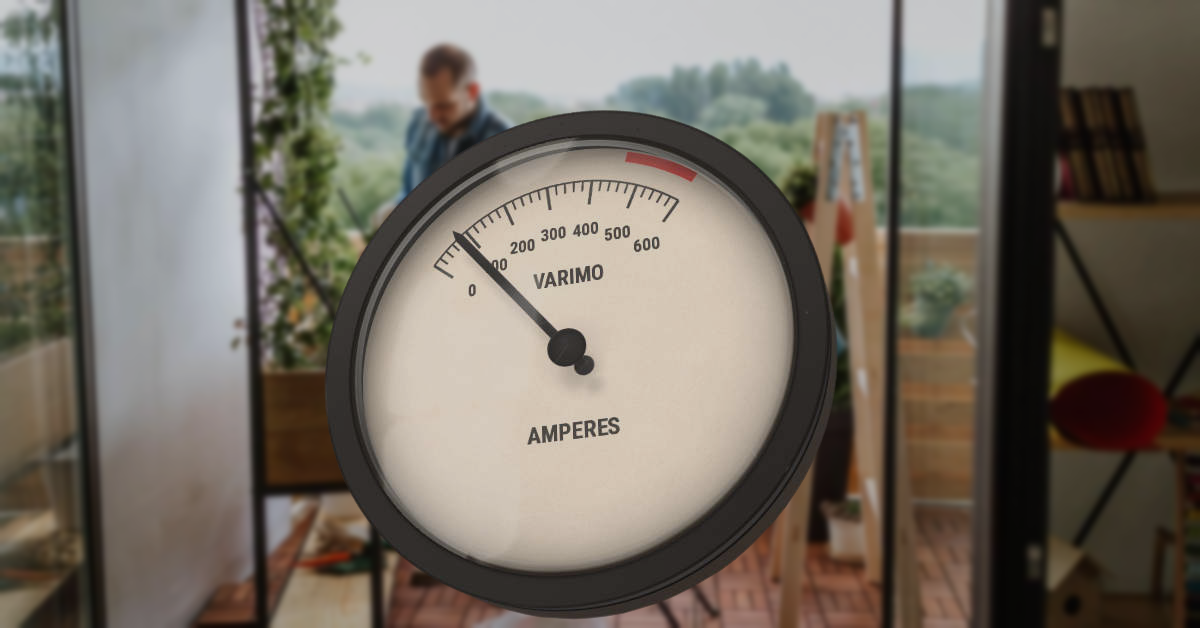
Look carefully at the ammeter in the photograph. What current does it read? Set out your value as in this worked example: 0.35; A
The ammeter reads 80; A
